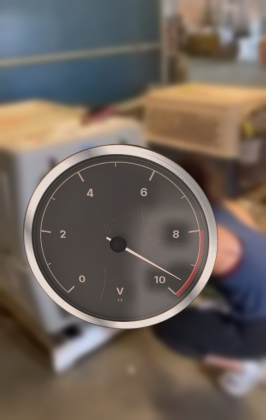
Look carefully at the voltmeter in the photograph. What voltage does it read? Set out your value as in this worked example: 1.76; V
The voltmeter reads 9.5; V
